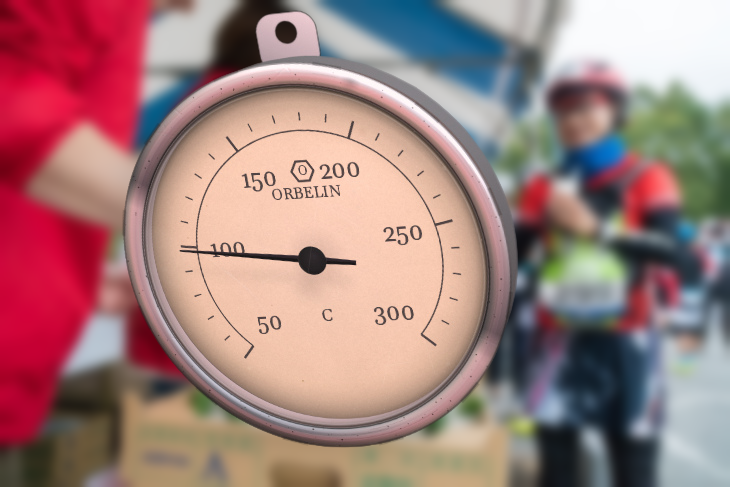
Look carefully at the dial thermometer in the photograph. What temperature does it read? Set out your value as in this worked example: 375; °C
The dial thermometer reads 100; °C
